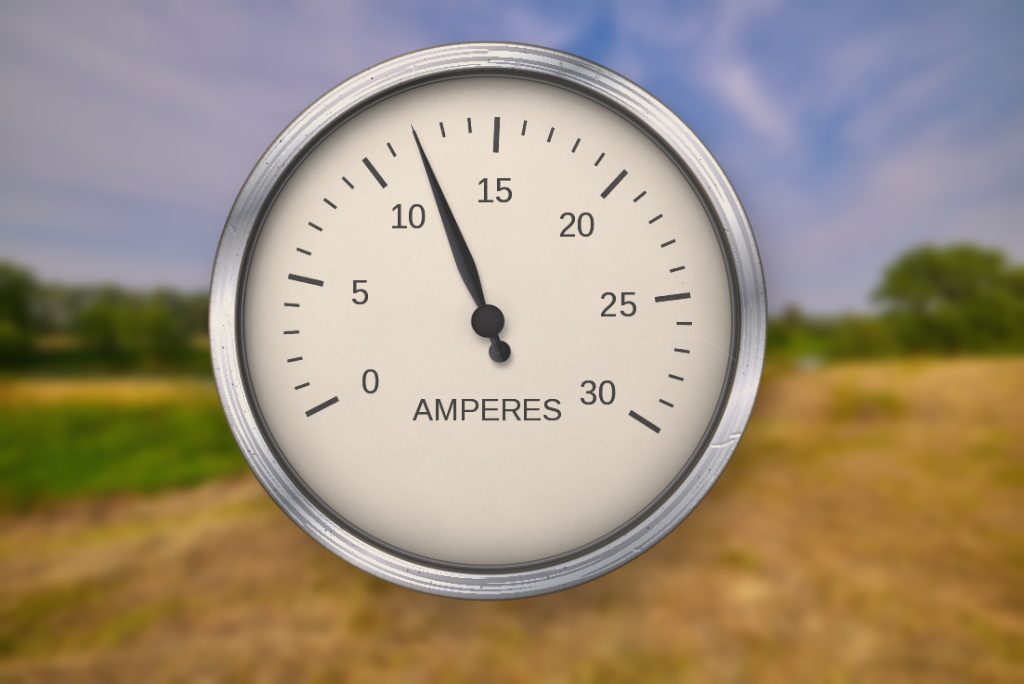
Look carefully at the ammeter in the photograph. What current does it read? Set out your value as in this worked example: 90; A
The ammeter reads 12; A
